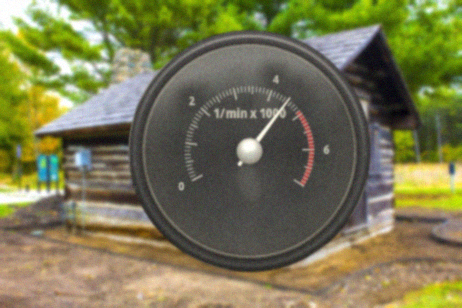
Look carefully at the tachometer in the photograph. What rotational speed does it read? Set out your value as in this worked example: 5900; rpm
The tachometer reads 4500; rpm
